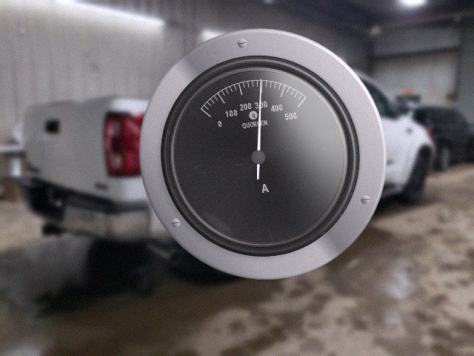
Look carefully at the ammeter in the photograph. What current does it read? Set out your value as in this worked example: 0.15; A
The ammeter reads 300; A
